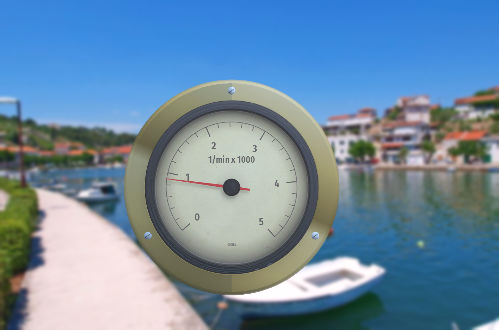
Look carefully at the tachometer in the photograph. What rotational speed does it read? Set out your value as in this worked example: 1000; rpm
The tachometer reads 900; rpm
